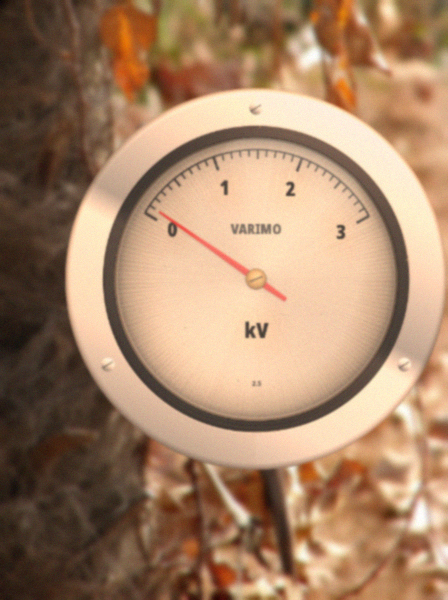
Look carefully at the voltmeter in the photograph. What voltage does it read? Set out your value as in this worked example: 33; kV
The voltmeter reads 0.1; kV
